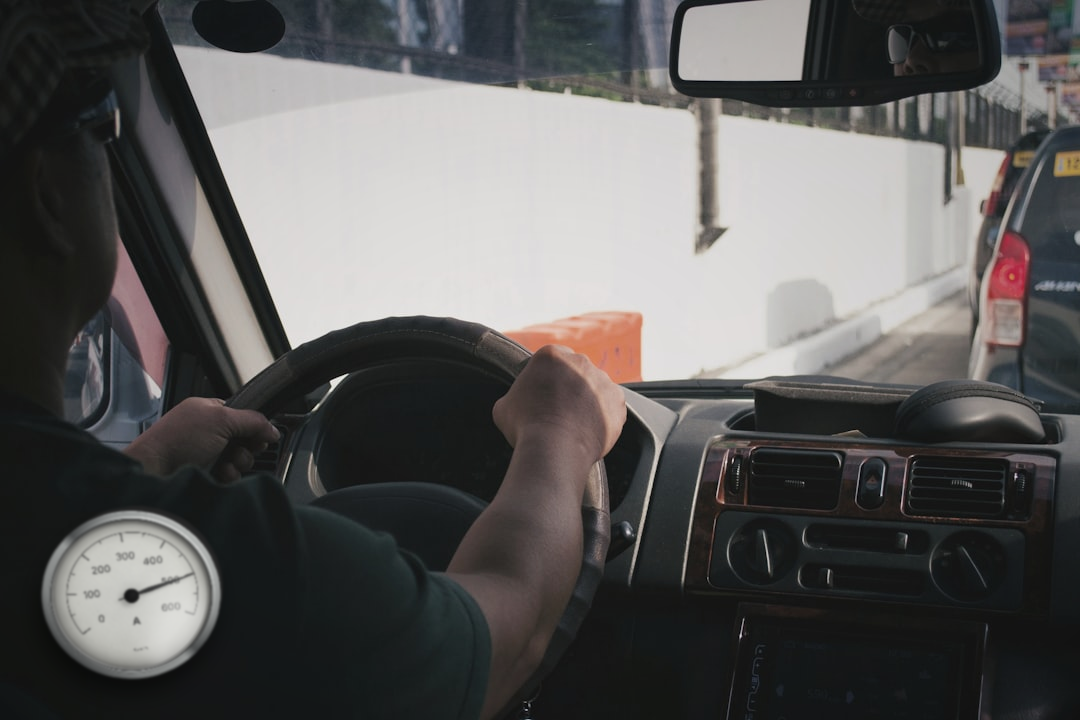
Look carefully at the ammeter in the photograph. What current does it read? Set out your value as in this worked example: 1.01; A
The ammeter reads 500; A
